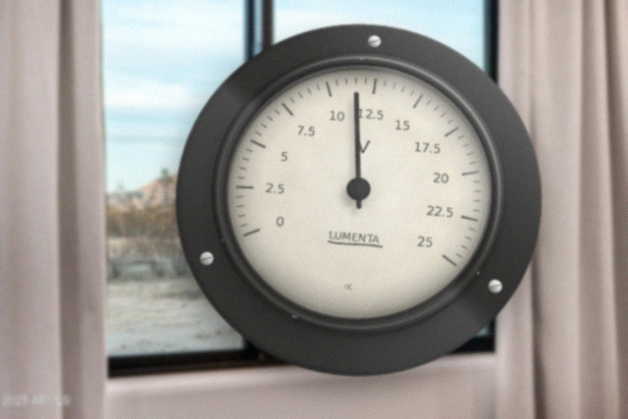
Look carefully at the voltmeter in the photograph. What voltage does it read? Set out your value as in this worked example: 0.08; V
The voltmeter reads 11.5; V
